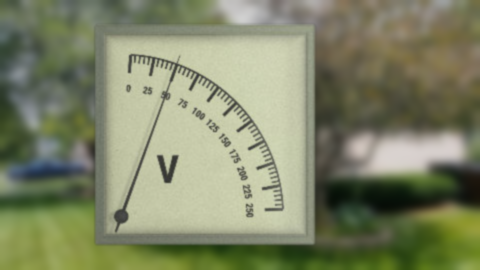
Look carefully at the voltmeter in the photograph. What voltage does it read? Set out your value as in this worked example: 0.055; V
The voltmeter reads 50; V
